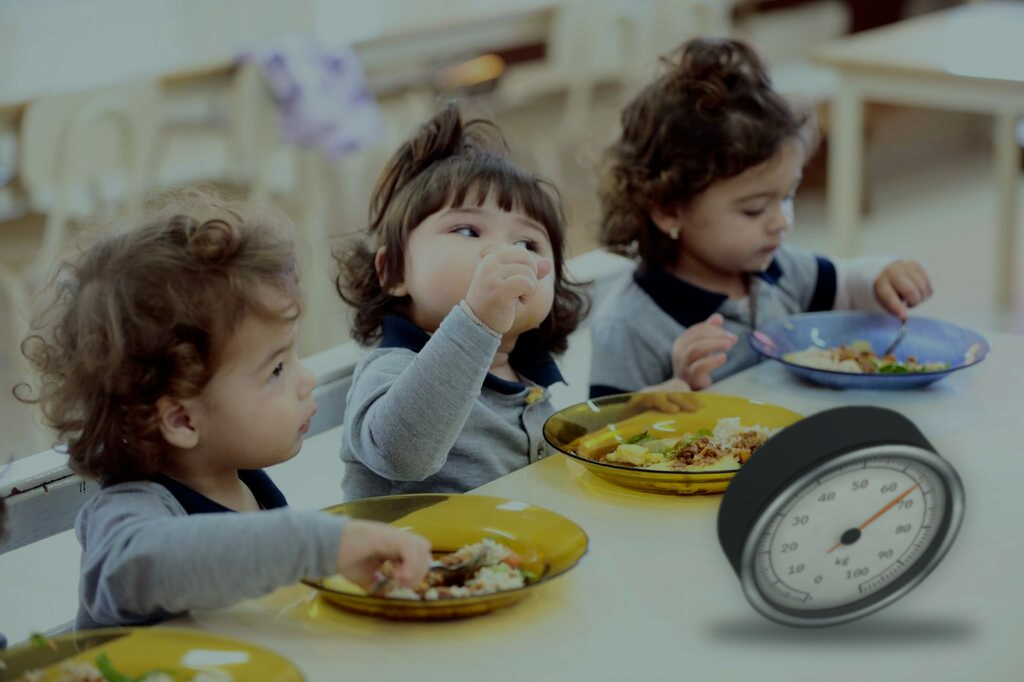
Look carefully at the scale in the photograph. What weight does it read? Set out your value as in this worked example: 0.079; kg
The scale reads 65; kg
